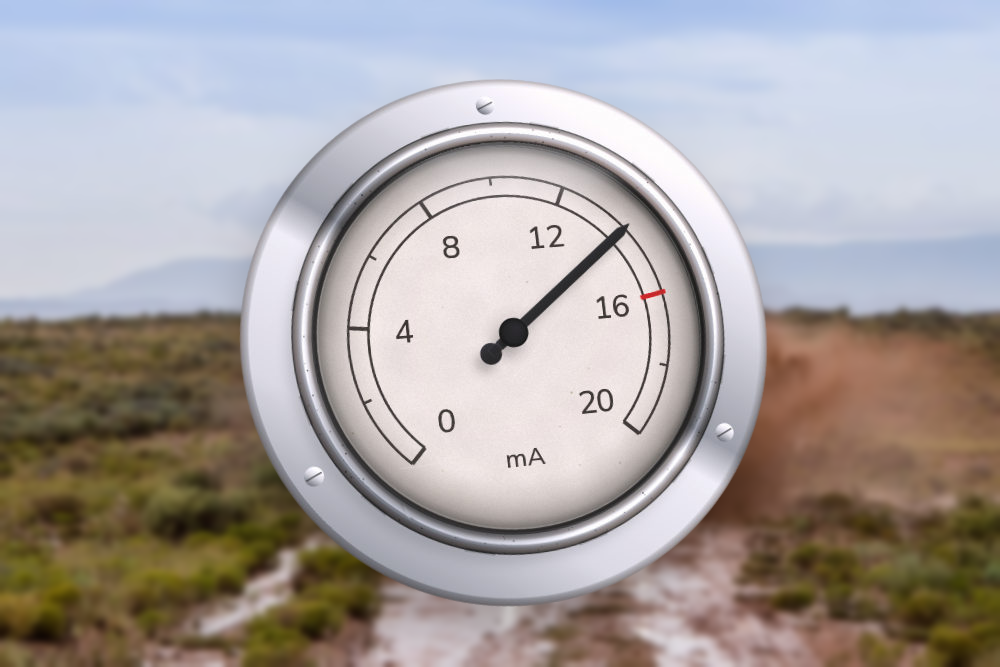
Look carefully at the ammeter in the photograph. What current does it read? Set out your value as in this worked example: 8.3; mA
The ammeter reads 14; mA
